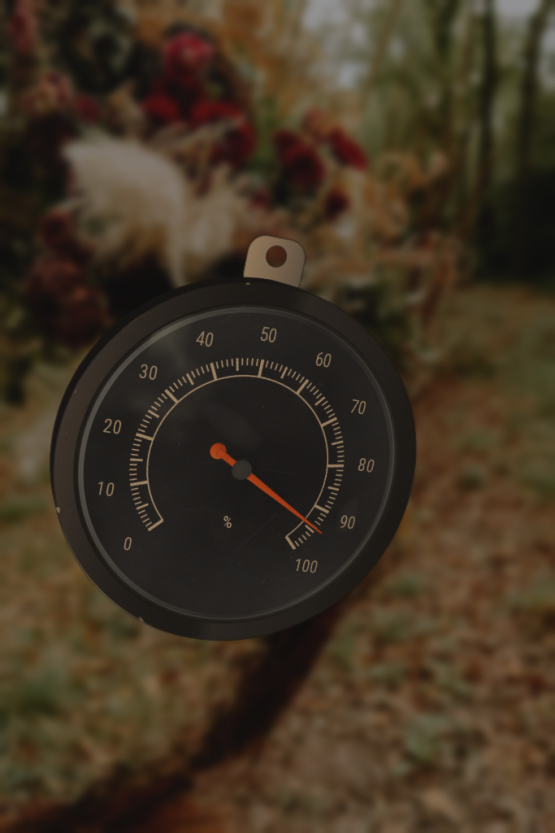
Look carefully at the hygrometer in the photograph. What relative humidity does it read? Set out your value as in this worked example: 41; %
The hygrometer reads 94; %
